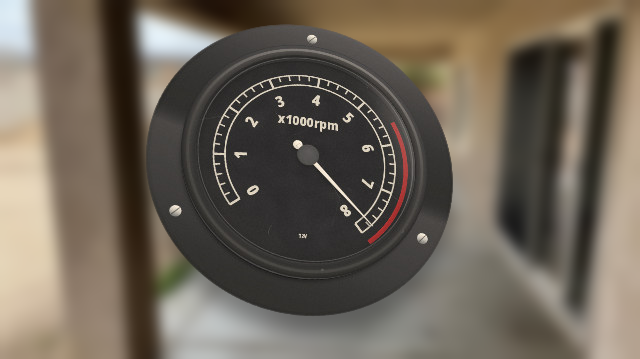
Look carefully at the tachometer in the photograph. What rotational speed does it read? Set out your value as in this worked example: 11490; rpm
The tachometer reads 7800; rpm
